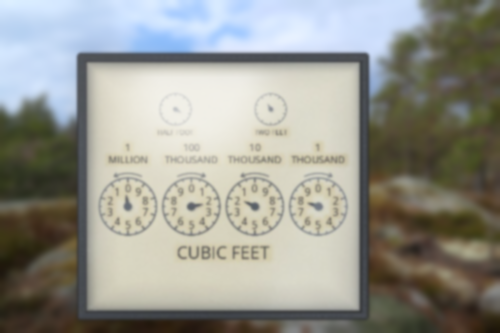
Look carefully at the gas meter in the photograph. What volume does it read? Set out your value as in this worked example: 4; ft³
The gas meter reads 21800; ft³
